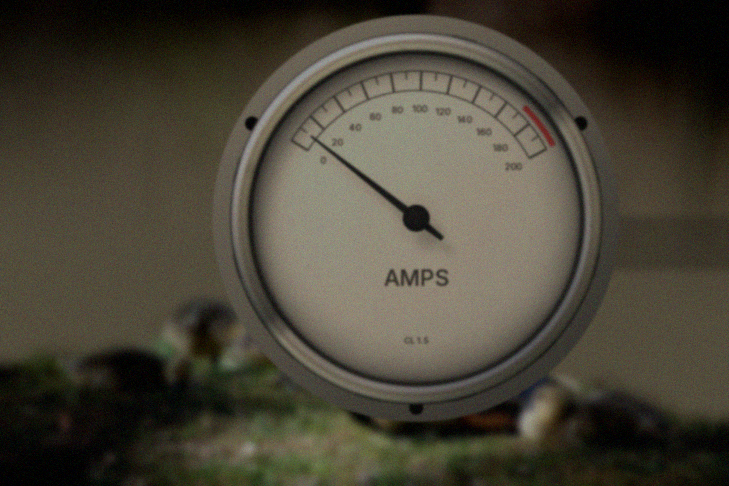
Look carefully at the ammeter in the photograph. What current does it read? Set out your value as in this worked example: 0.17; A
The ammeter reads 10; A
